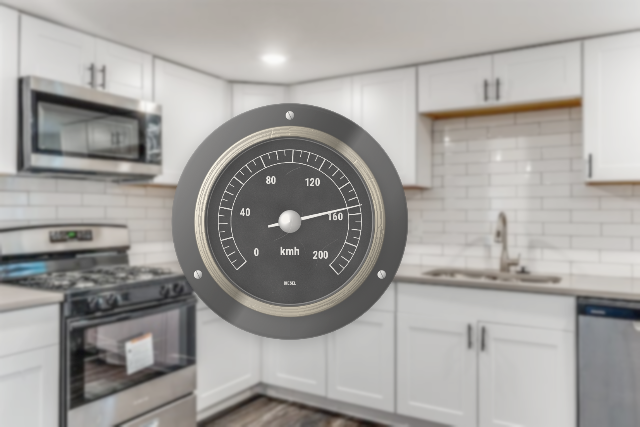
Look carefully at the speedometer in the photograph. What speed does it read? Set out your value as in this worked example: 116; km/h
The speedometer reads 155; km/h
